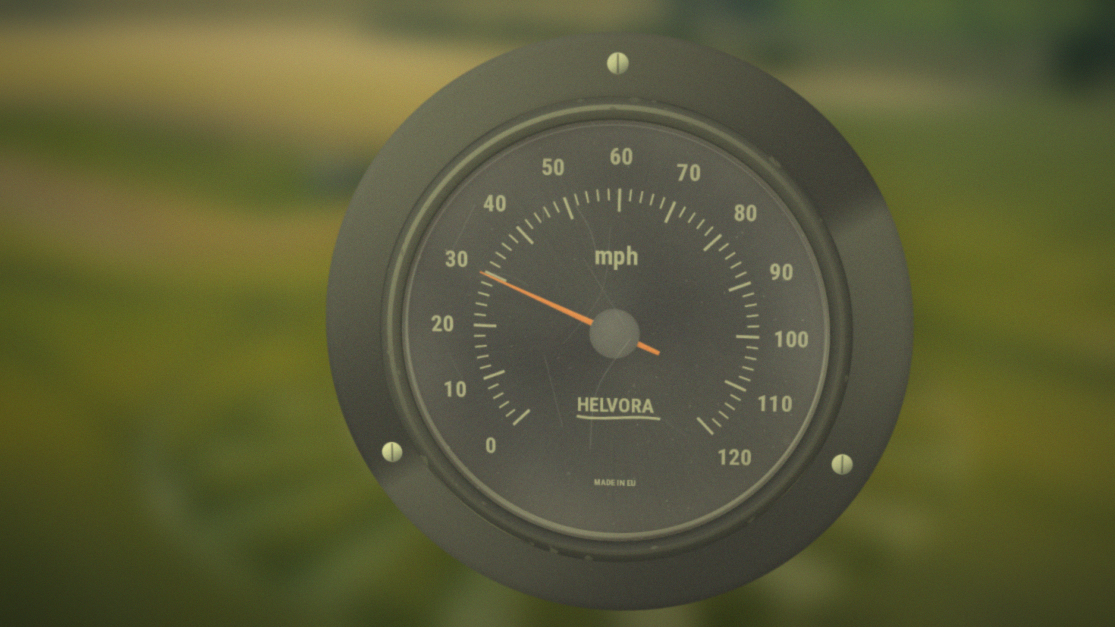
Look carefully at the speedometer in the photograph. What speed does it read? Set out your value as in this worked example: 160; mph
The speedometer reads 30; mph
